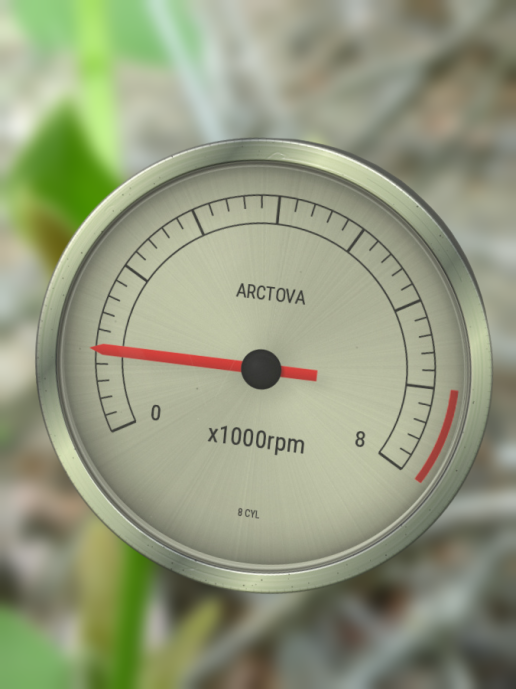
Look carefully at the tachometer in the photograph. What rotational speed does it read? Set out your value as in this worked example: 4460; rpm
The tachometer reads 1000; rpm
